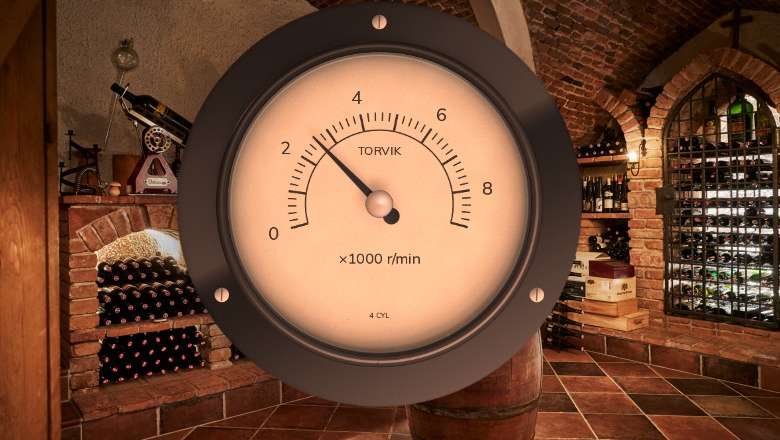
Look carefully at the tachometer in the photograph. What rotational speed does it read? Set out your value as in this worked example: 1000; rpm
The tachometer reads 2600; rpm
